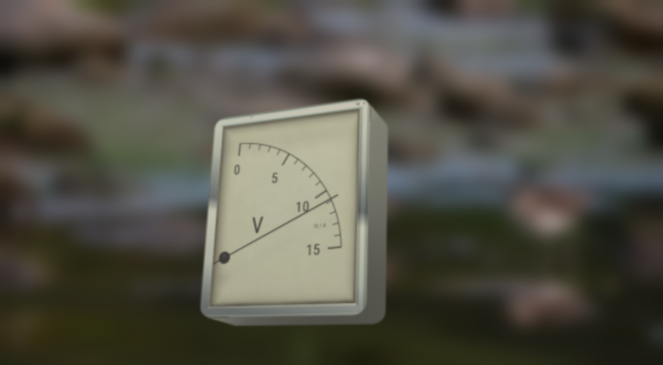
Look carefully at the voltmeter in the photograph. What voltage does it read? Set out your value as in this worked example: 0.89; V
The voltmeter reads 11; V
